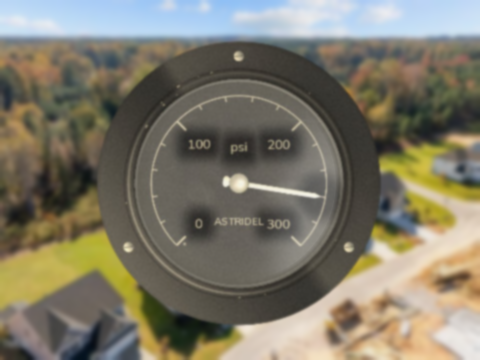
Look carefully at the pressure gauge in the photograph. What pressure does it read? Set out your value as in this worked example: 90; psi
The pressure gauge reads 260; psi
